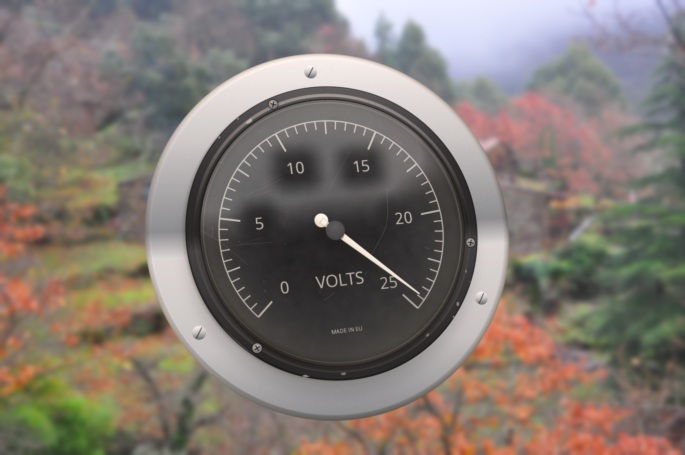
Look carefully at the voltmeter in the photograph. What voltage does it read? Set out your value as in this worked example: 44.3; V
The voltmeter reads 24.5; V
